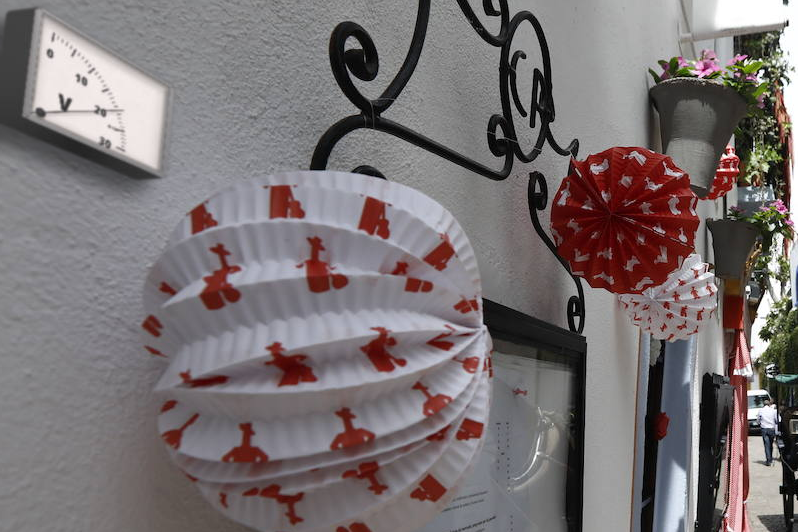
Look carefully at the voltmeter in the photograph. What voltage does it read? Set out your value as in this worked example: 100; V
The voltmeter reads 20; V
